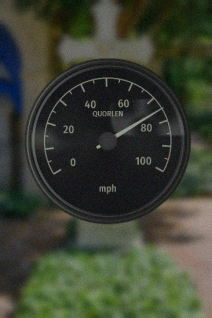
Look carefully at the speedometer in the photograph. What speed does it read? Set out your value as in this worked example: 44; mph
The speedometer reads 75; mph
